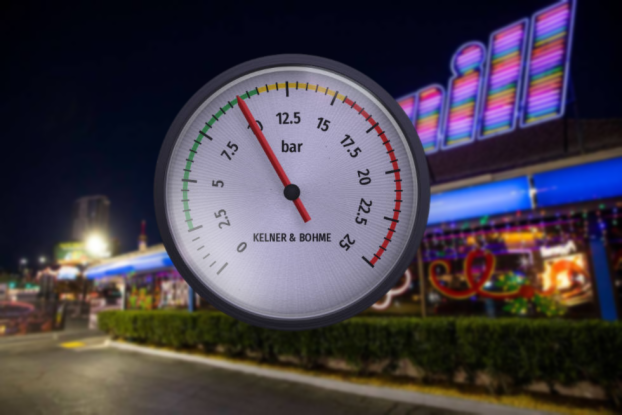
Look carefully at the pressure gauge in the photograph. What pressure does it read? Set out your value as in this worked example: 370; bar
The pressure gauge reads 10; bar
